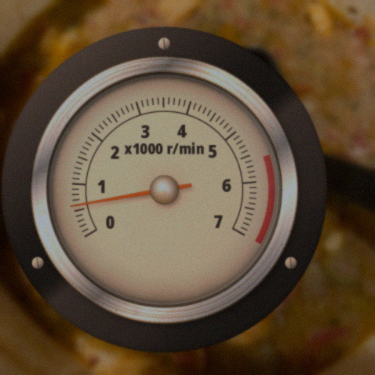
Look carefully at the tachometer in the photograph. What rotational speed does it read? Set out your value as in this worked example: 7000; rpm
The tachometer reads 600; rpm
